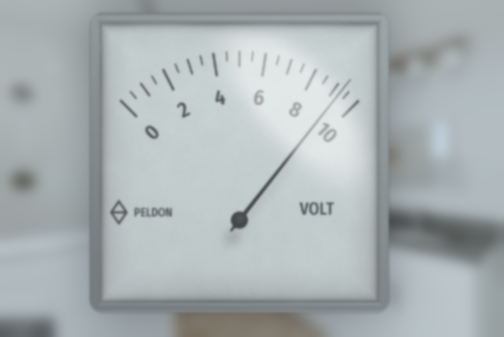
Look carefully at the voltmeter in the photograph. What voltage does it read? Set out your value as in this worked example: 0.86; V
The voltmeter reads 9.25; V
